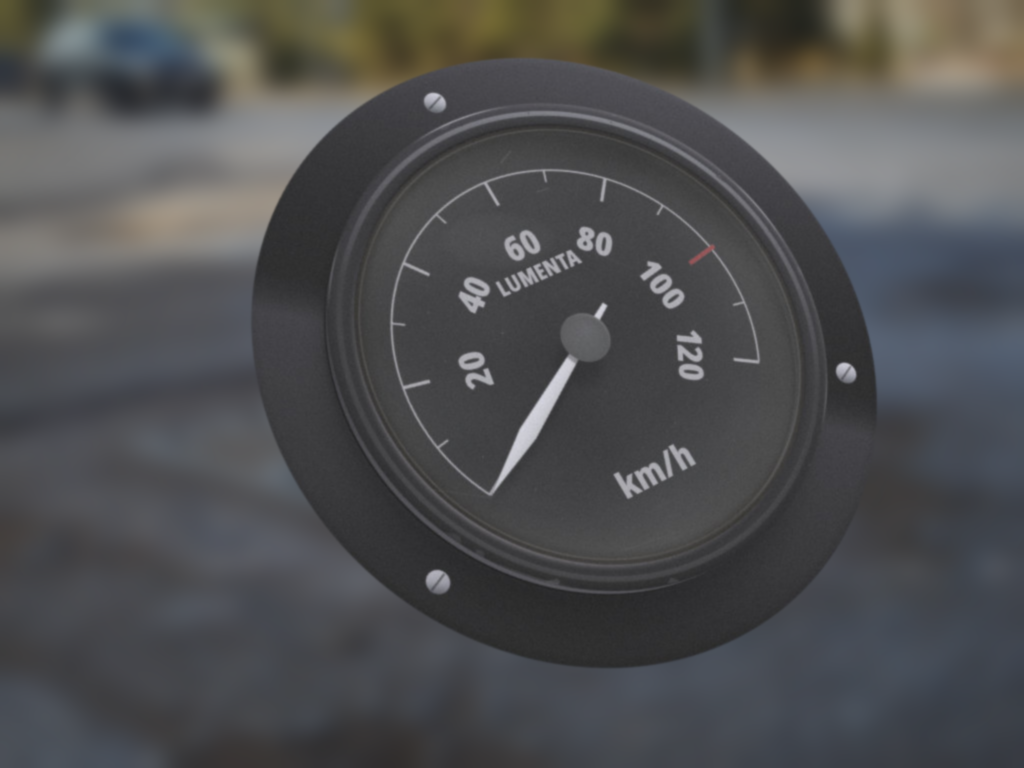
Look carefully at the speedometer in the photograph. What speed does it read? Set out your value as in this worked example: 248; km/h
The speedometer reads 0; km/h
